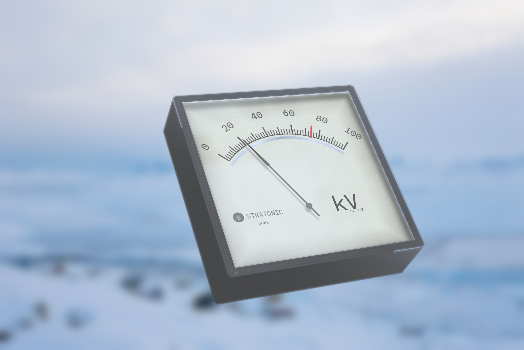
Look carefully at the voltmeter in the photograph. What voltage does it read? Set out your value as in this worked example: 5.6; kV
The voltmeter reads 20; kV
